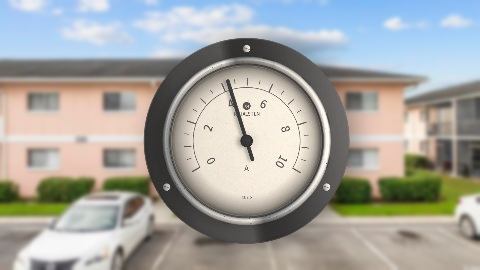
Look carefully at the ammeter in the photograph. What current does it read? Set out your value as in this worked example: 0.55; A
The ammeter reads 4.25; A
